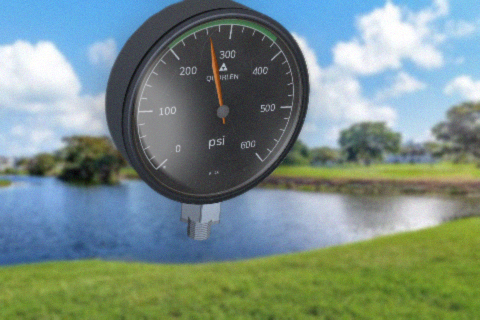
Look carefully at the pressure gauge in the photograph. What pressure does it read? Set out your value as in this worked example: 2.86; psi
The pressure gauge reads 260; psi
